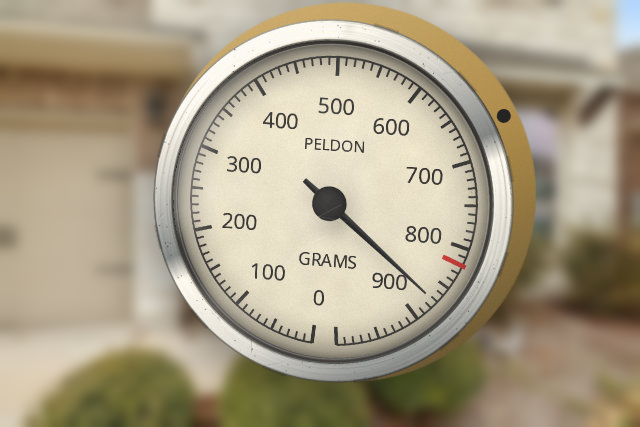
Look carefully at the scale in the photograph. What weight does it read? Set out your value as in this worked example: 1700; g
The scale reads 870; g
